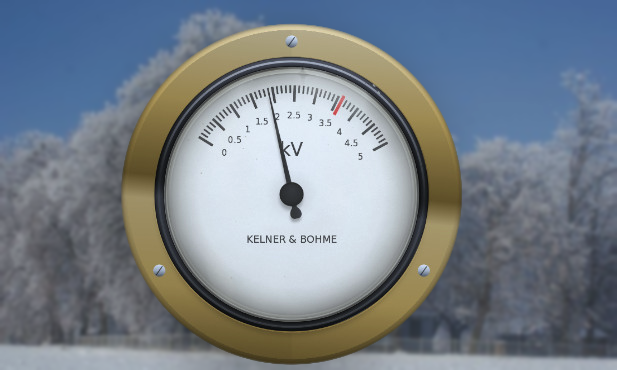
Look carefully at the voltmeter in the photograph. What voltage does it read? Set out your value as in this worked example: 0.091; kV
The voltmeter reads 1.9; kV
